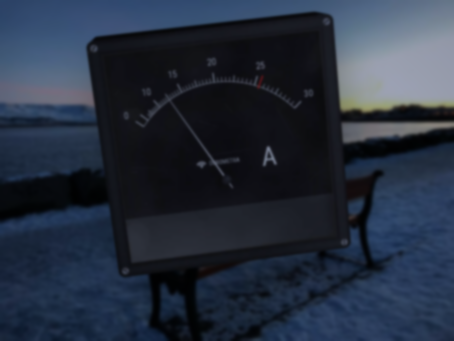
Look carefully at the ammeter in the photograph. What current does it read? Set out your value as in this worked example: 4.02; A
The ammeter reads 12.5; A
